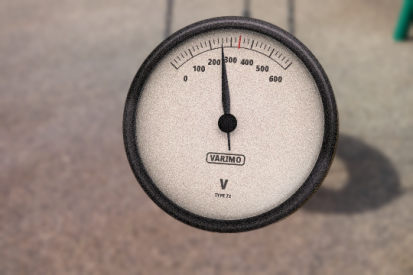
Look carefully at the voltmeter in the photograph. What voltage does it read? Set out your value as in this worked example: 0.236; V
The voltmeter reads 260; V
